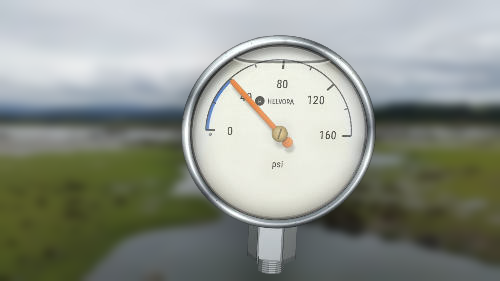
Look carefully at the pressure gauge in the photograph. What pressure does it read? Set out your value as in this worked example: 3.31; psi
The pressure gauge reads 40; psi
